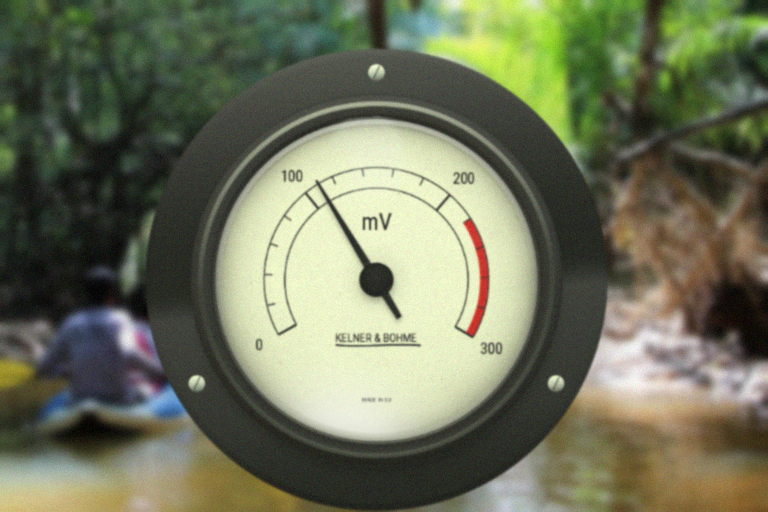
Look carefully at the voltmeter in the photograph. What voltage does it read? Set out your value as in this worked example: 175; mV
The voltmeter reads 110; mV
